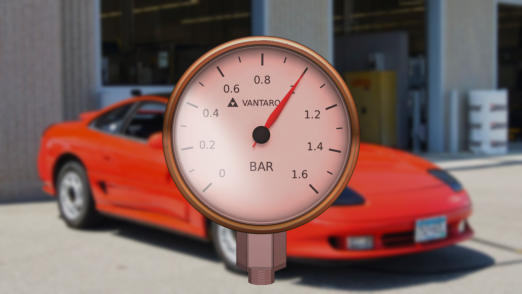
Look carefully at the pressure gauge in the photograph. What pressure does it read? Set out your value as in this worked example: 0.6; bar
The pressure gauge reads 1; bar
